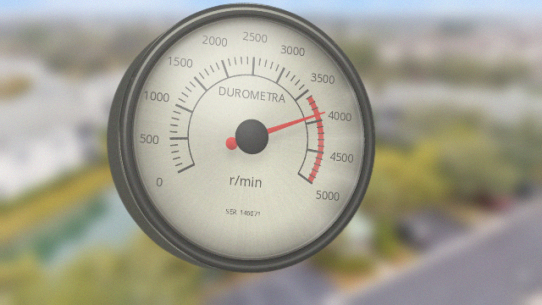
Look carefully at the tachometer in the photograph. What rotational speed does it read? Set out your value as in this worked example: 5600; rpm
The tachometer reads 3900; rpm
